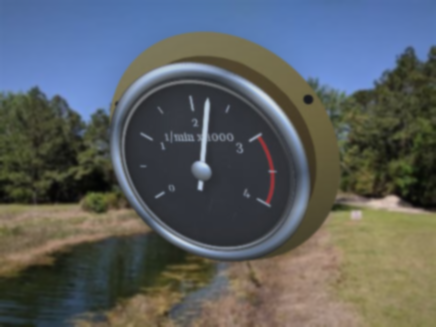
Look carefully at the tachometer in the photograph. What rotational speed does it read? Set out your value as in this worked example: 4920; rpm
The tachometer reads 2250; rpm
